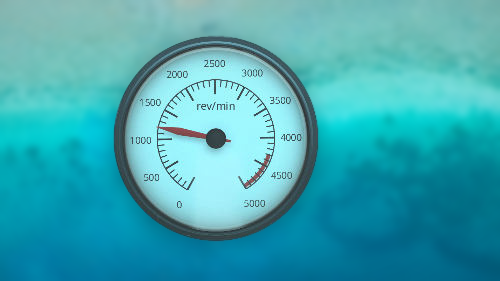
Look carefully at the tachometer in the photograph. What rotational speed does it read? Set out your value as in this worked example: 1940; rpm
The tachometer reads 1200; rpm
